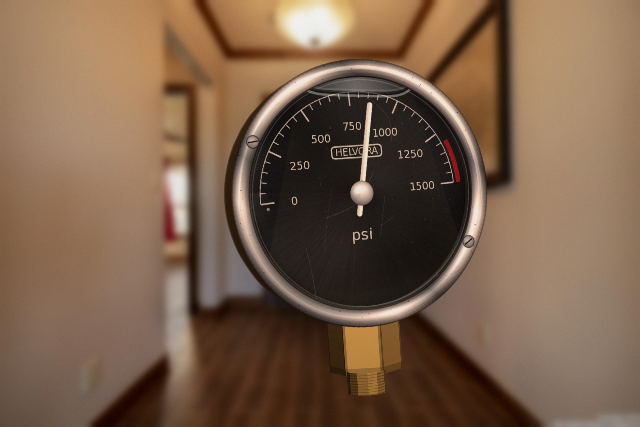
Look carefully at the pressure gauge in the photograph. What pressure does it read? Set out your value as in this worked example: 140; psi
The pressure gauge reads 850; psi
